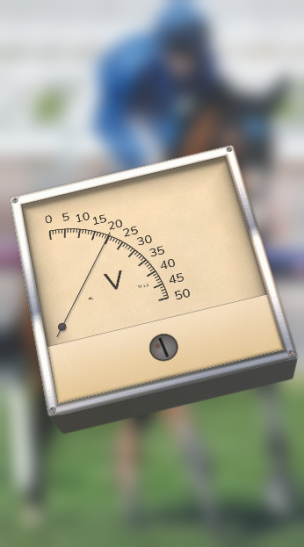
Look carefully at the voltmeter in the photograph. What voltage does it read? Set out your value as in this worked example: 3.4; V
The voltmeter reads 20; V
